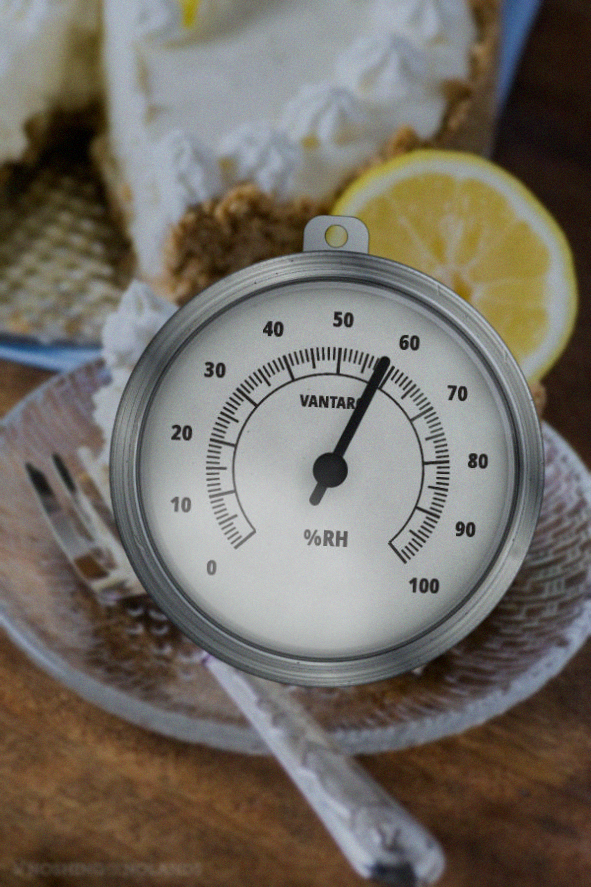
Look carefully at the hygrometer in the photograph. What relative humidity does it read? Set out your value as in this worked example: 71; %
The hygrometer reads 58; %
